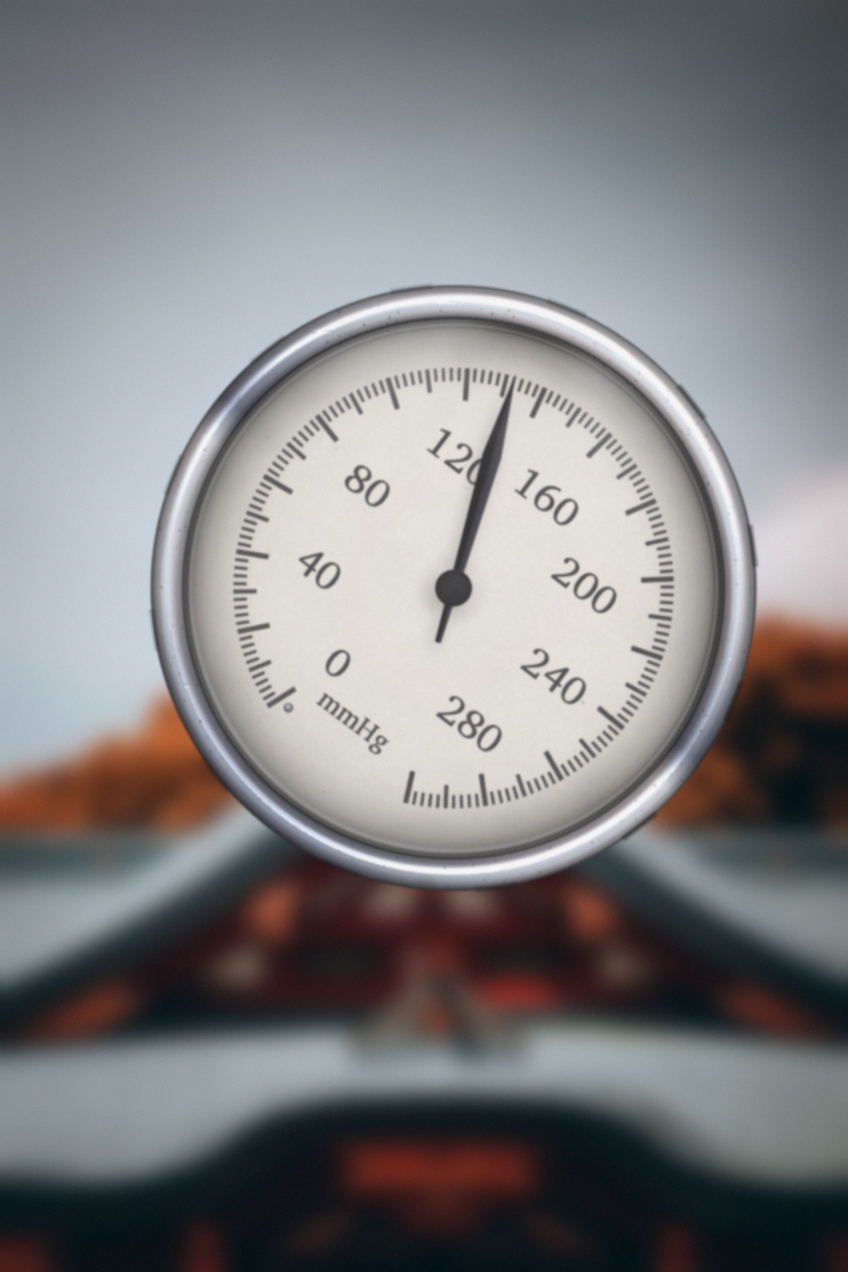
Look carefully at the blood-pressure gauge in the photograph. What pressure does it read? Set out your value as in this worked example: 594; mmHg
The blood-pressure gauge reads 132; mmHg
